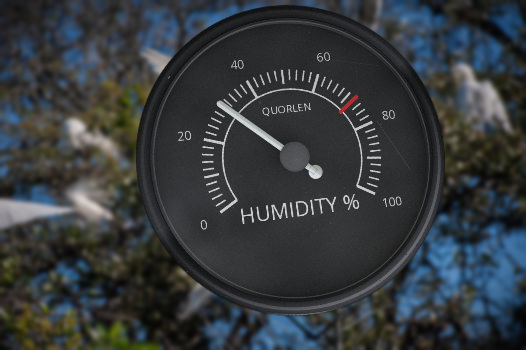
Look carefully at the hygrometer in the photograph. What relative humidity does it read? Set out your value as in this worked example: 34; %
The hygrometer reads 30; %
